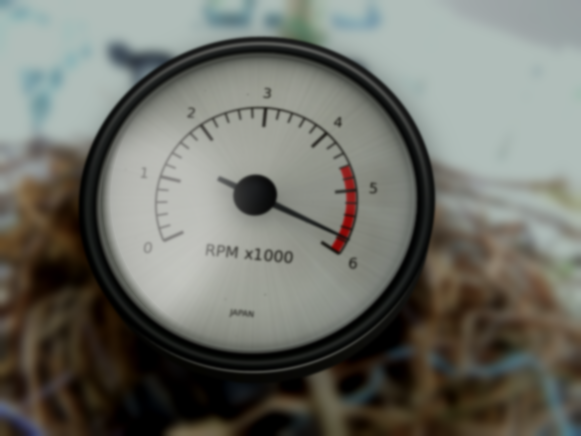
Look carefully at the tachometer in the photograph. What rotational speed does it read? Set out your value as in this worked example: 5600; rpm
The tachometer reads 5800; rpm
